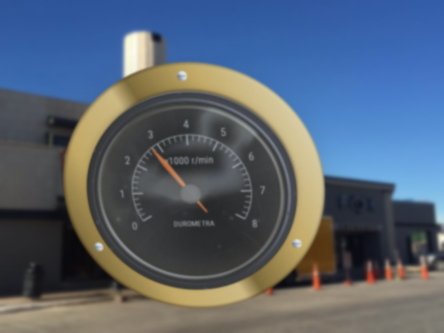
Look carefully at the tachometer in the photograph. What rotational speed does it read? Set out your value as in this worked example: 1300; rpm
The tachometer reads 2800; rpm
